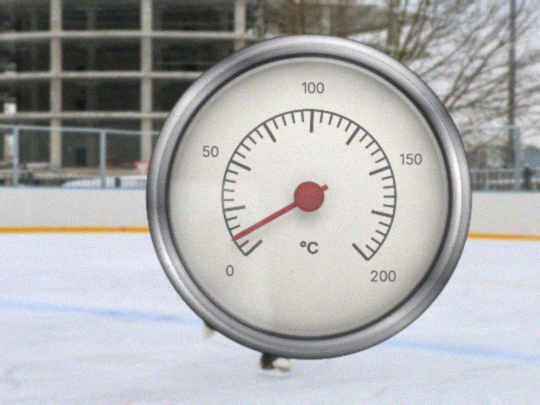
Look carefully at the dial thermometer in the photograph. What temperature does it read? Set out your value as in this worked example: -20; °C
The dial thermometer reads 10; °C
